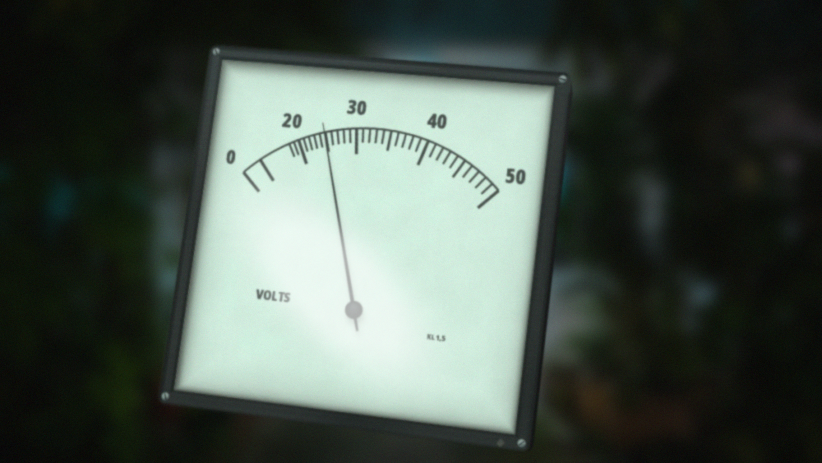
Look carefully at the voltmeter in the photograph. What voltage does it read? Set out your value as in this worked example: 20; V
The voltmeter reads 25; V
